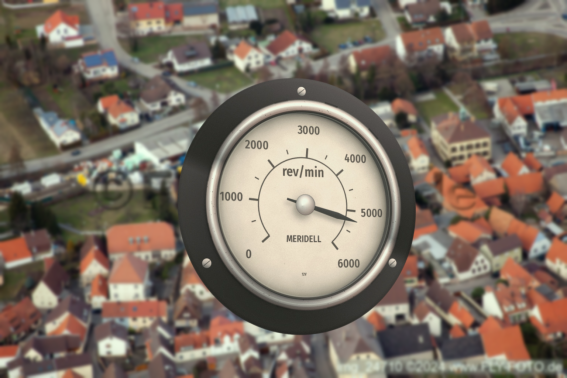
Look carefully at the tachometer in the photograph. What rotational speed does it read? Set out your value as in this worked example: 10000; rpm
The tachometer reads 5250; rpm
